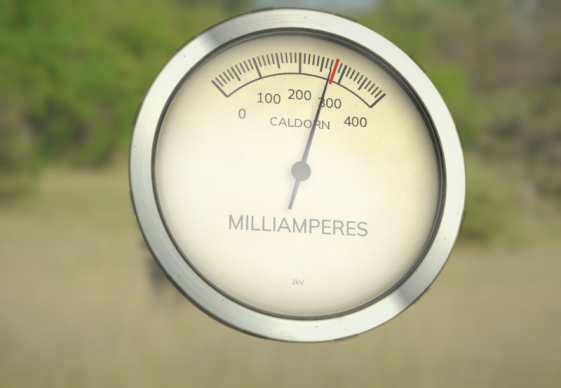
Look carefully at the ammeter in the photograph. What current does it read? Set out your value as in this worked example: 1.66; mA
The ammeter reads 270; mA
